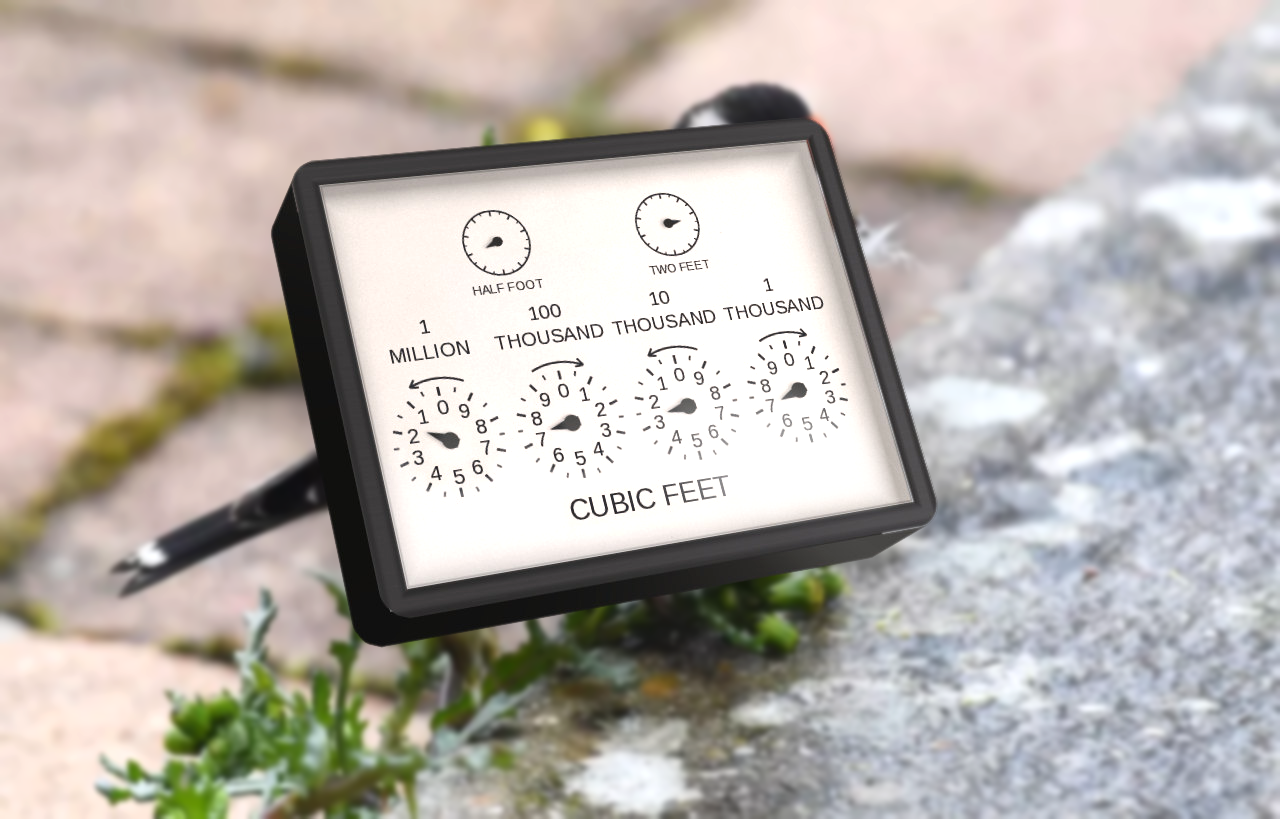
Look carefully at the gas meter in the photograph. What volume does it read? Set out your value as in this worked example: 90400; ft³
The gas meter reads 172700; ft³
